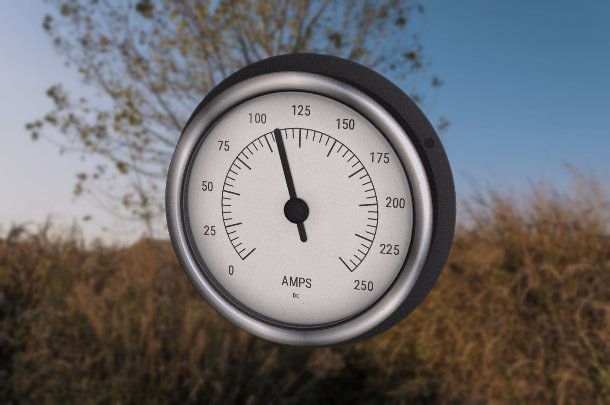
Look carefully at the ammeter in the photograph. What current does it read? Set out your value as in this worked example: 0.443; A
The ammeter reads 110; A
